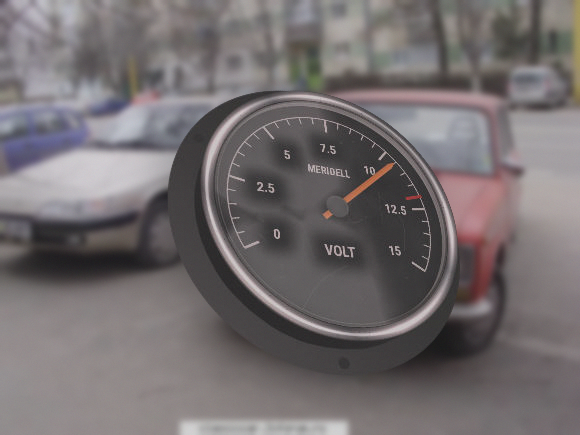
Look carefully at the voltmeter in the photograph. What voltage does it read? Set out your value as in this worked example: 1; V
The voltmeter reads 10.5; V
